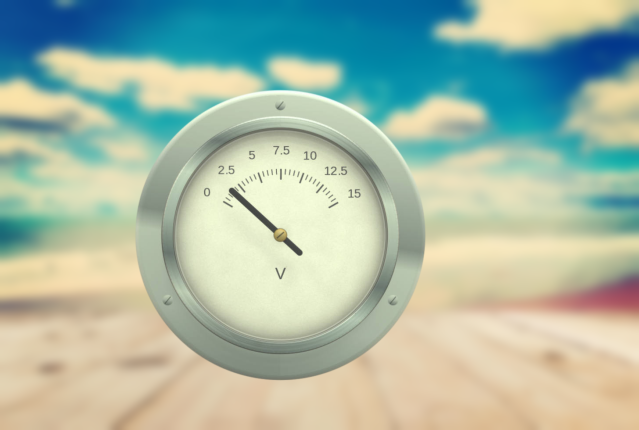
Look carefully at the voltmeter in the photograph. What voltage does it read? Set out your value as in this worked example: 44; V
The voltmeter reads 1.5; V
